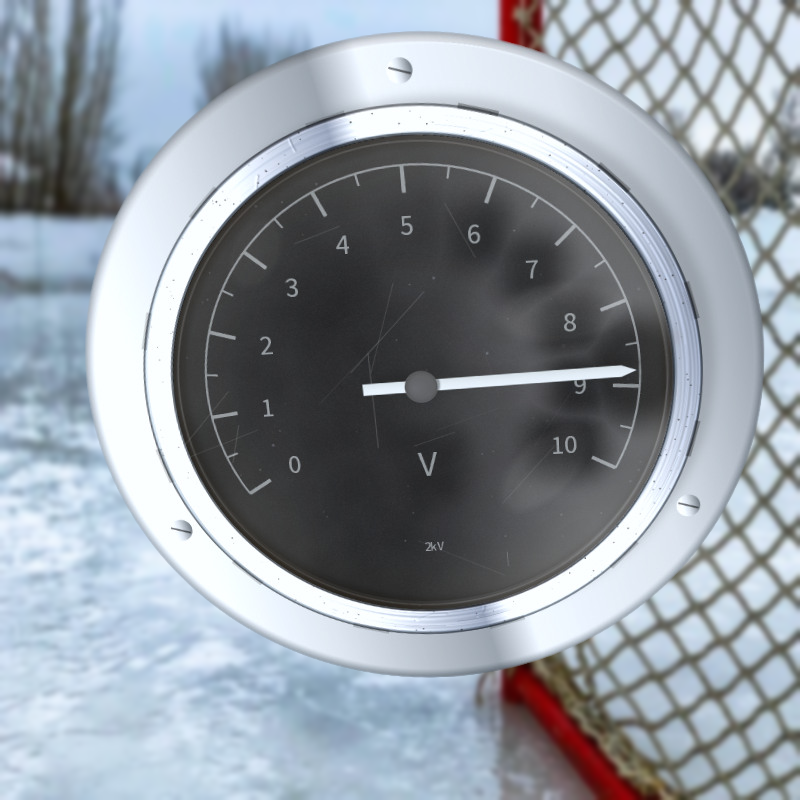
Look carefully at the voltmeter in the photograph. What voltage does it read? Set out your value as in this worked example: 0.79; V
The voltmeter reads 8.75; V
